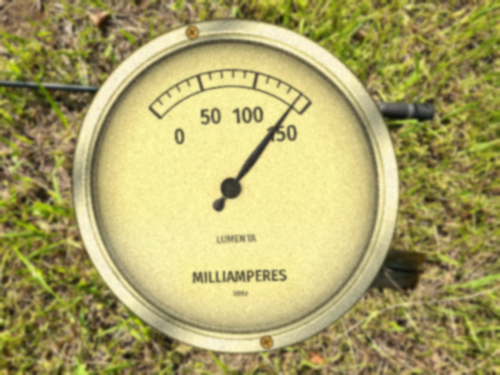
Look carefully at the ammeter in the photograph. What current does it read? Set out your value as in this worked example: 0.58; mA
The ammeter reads 140; mA
